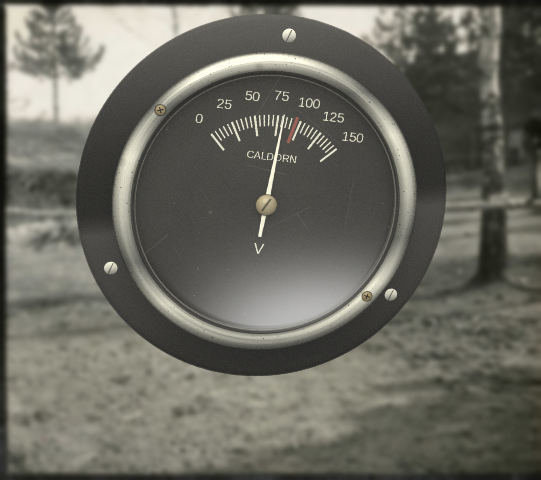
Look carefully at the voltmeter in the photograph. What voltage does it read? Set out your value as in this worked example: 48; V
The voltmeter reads 80; V
